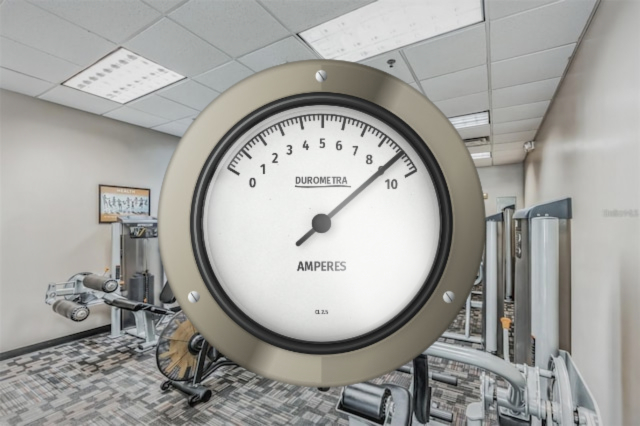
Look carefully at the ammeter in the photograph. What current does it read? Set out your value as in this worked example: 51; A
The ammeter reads 9; A
